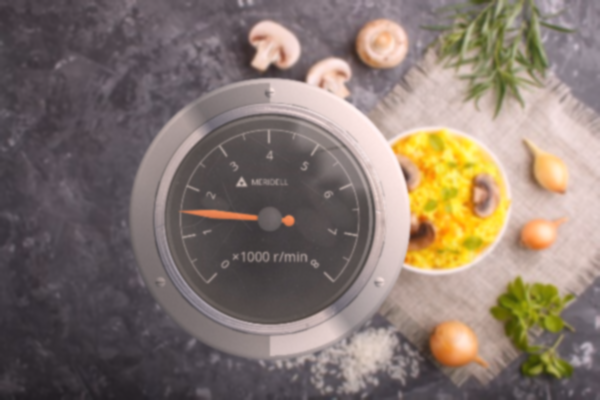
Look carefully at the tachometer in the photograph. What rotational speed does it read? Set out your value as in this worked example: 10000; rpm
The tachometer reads 1500; rpm
